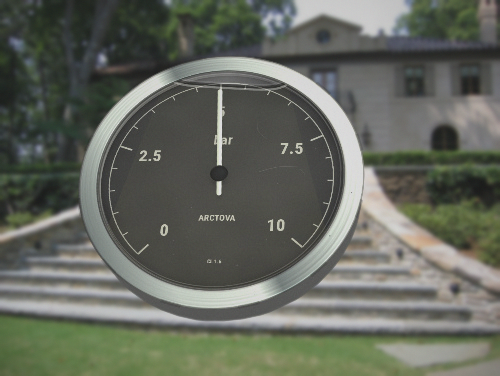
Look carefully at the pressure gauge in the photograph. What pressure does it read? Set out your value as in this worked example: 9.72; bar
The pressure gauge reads 5; bar
